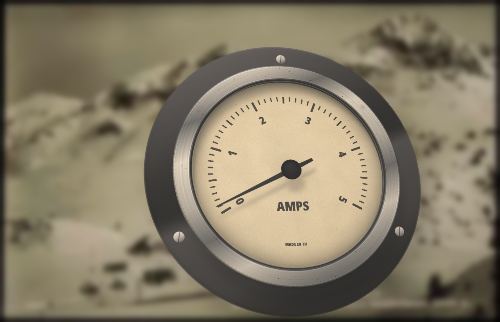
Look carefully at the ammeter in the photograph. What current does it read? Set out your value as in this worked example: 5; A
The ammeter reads 0.1; A
